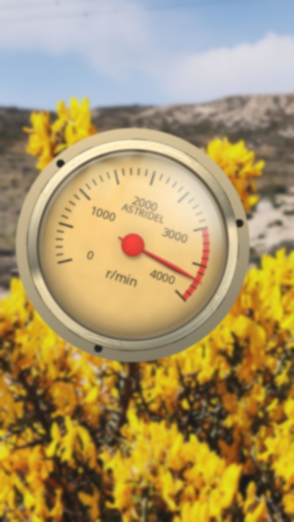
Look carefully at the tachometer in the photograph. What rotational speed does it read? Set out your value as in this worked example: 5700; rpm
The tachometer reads 3700; rpm
